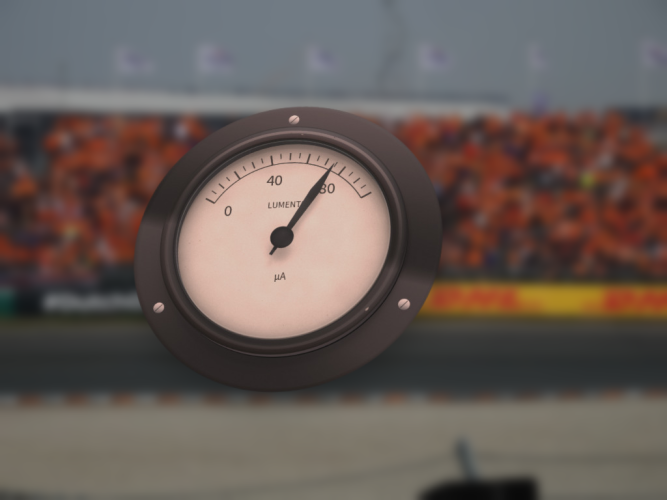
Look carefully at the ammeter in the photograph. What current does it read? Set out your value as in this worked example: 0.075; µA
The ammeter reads 75; µA
